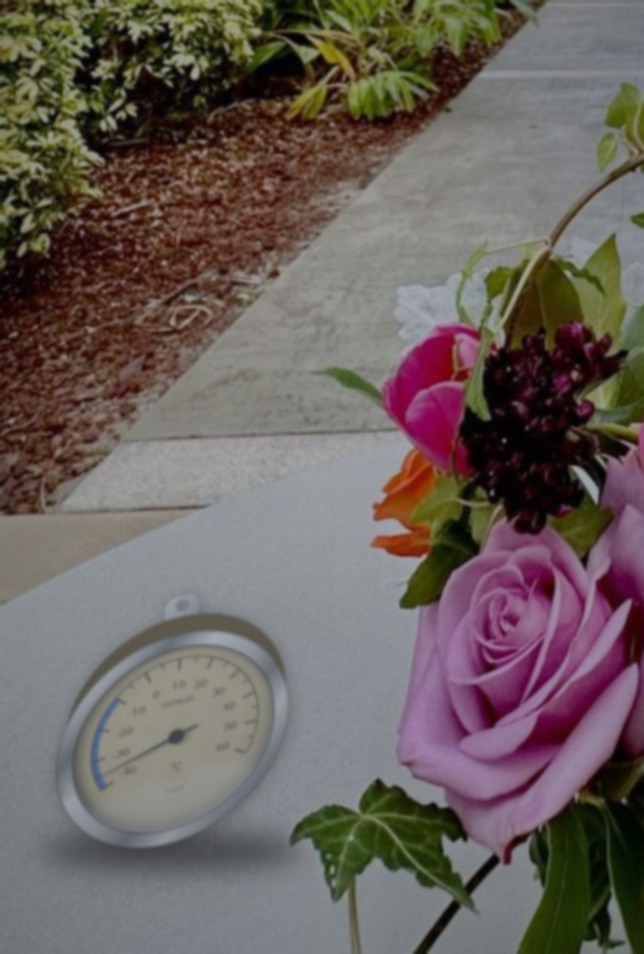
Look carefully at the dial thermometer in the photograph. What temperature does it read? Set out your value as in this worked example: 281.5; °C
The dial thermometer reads -35; °C
